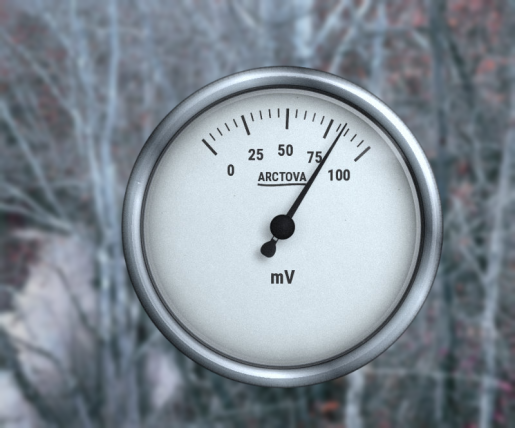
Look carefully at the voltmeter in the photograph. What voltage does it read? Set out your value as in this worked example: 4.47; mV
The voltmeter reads 82.5; mV
